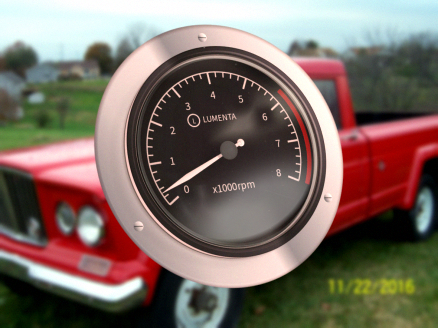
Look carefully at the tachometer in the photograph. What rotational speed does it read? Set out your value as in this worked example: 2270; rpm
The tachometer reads 300; rpm
